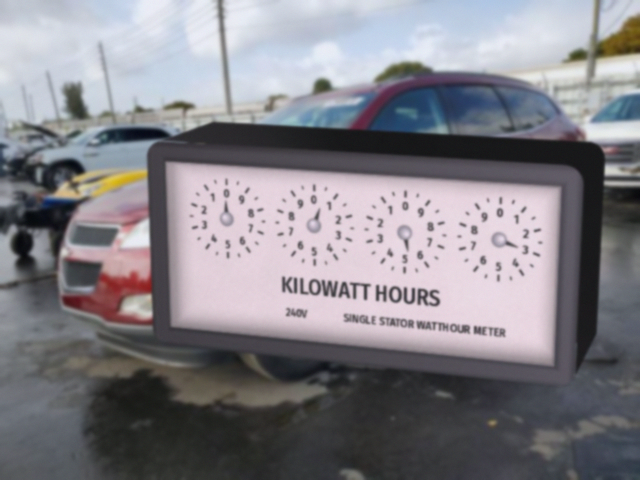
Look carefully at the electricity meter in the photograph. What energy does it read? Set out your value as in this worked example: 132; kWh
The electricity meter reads 53; kWh
